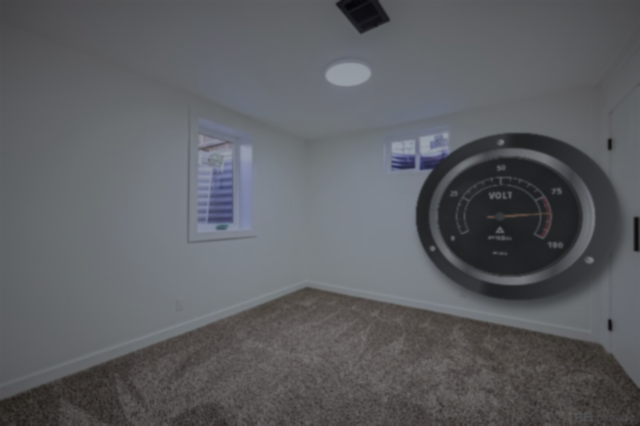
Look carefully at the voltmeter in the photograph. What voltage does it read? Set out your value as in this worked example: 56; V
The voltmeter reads 85; V
